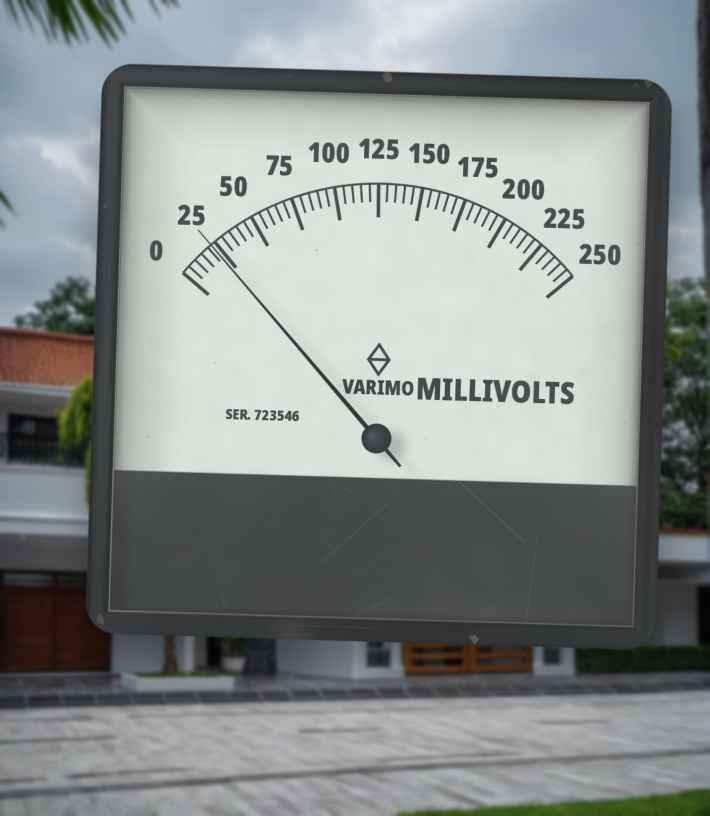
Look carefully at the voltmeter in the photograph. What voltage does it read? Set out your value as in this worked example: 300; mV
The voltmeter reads 22.5; mV
